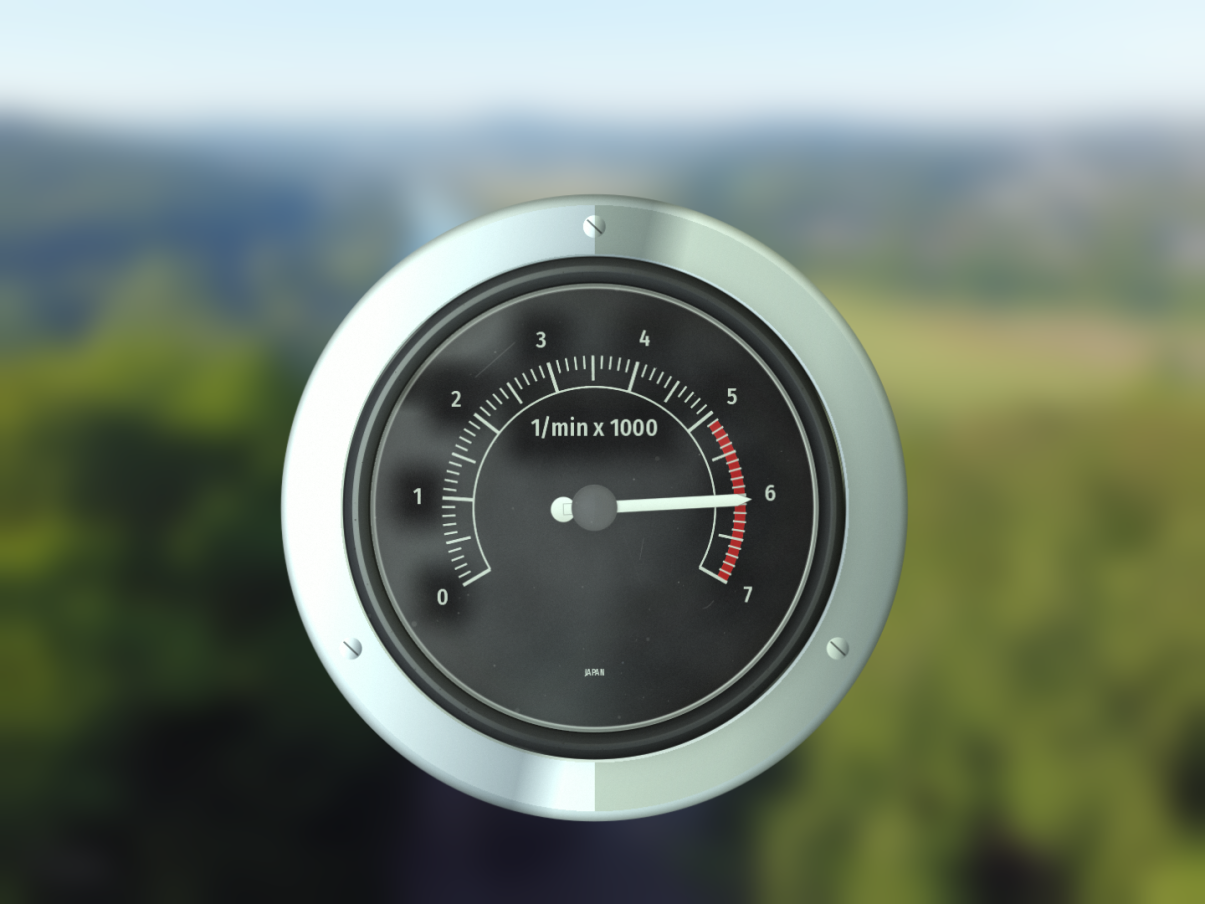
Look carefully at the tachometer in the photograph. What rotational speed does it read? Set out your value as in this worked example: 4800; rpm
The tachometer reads 6050; rpm
